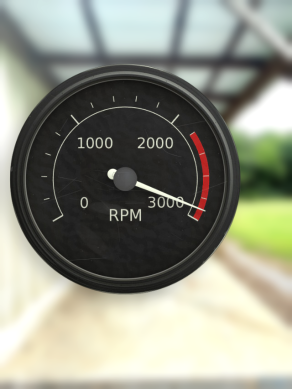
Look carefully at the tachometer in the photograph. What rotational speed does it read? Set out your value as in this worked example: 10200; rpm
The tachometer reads 2900; rpm
